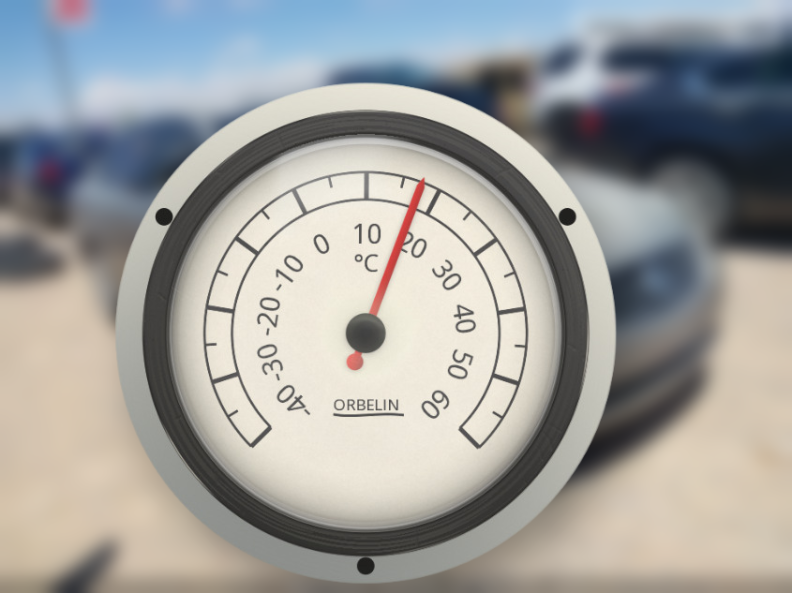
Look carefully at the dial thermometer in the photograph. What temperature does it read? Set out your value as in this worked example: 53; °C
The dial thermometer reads 17.5; °C
